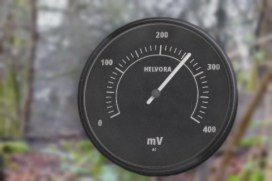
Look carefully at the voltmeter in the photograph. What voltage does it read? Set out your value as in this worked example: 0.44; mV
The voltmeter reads 260; mV
